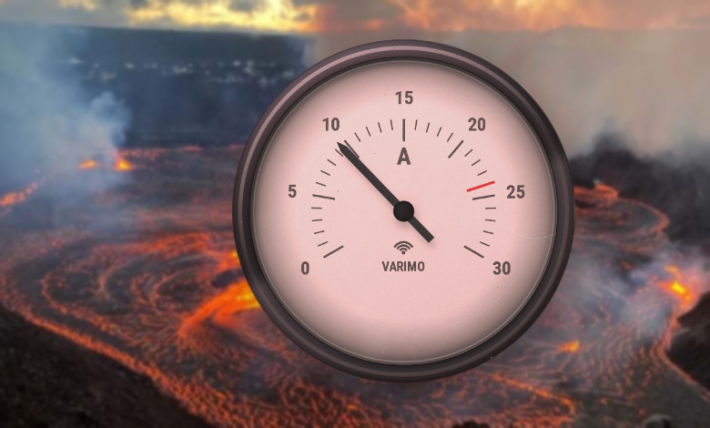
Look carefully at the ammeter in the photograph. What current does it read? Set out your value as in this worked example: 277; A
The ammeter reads 9.5; A
